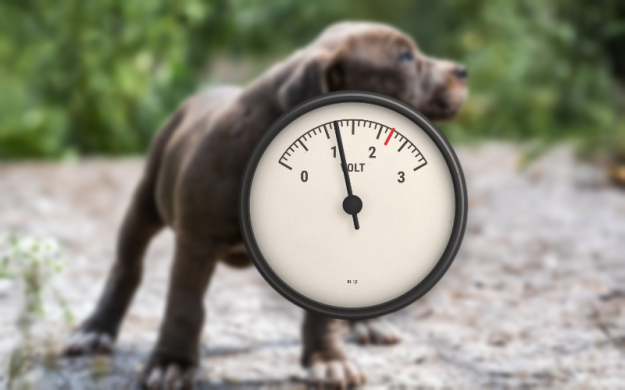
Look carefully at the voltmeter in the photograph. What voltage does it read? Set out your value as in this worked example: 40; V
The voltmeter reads 1.2; V
